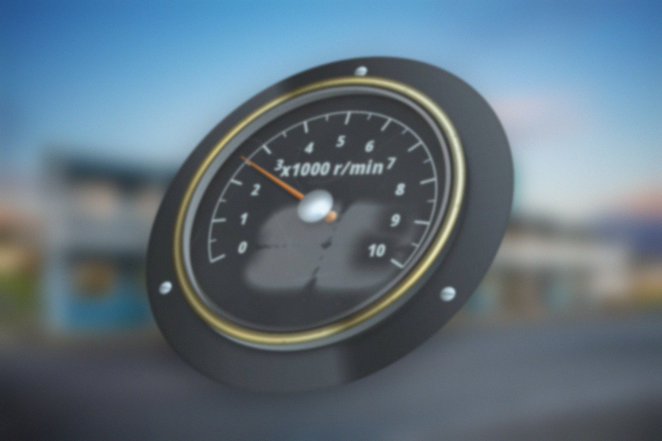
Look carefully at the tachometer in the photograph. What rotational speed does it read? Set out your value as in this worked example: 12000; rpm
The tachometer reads 2500; rpm
